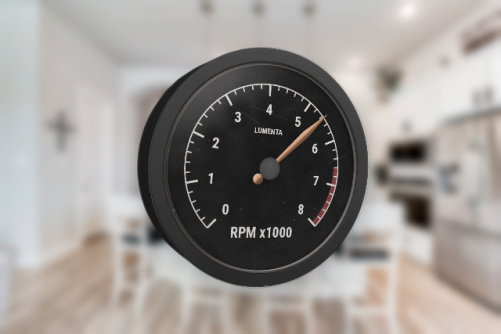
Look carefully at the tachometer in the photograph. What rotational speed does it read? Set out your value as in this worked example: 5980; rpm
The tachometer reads 5400; rpm
